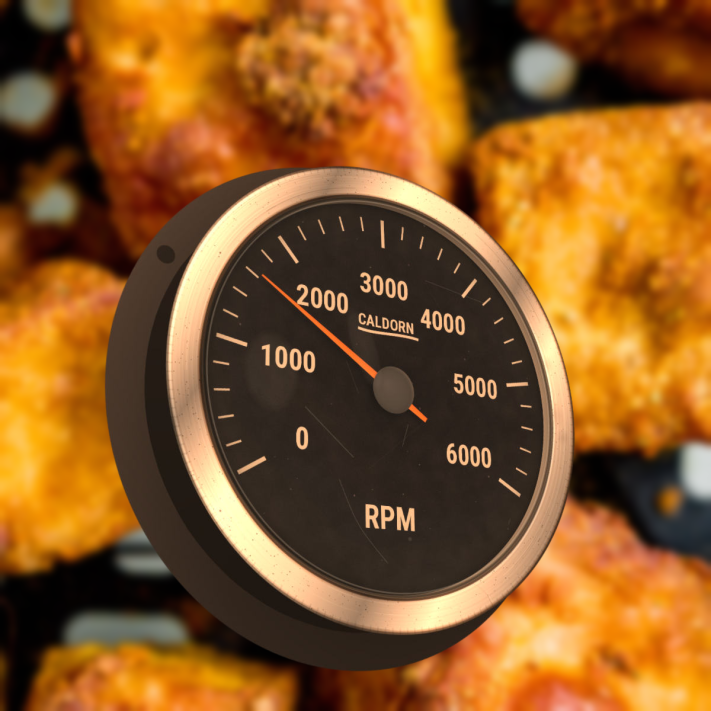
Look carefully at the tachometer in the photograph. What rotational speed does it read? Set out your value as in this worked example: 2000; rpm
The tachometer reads 1600; rpm
